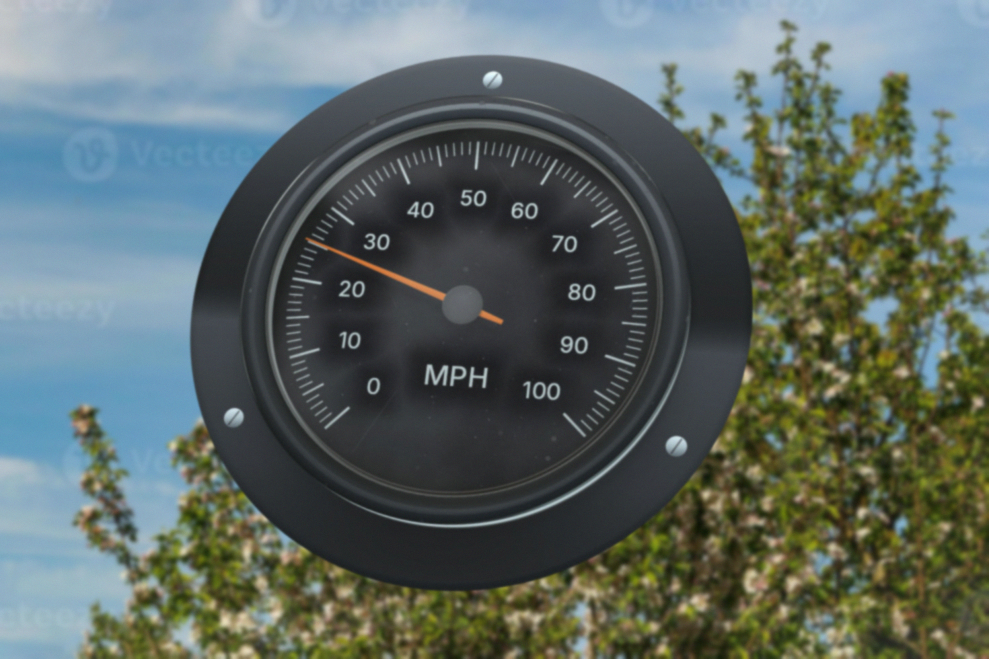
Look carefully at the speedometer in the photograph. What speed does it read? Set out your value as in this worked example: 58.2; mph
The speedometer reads 25; mph
